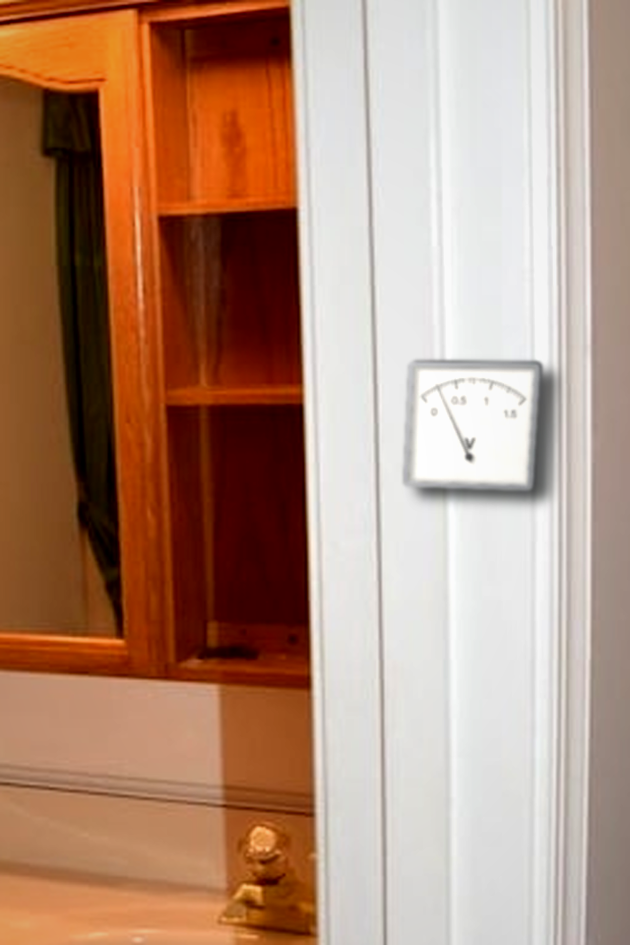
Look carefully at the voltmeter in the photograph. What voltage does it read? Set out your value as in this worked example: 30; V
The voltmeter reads 0.25; V
